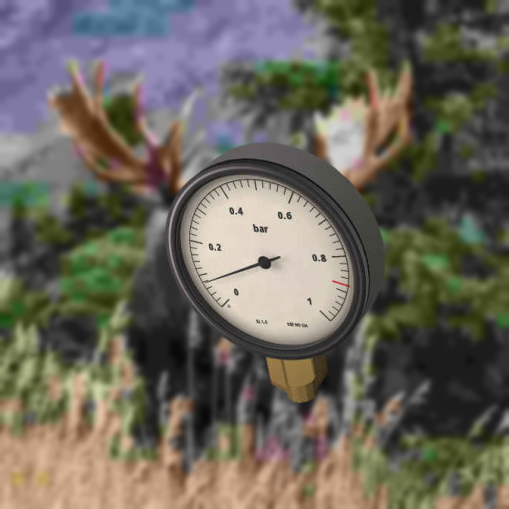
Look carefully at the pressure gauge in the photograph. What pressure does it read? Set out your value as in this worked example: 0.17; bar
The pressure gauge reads 0.08; bar
